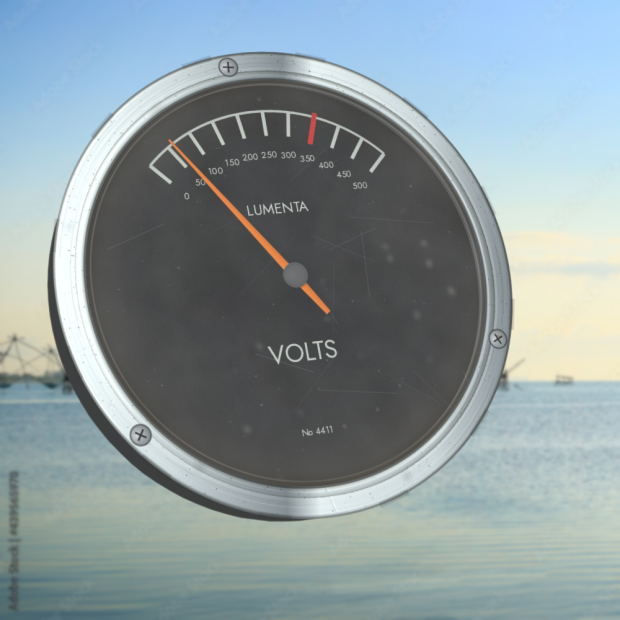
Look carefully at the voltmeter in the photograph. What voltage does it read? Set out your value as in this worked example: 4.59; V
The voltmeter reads 50; V
